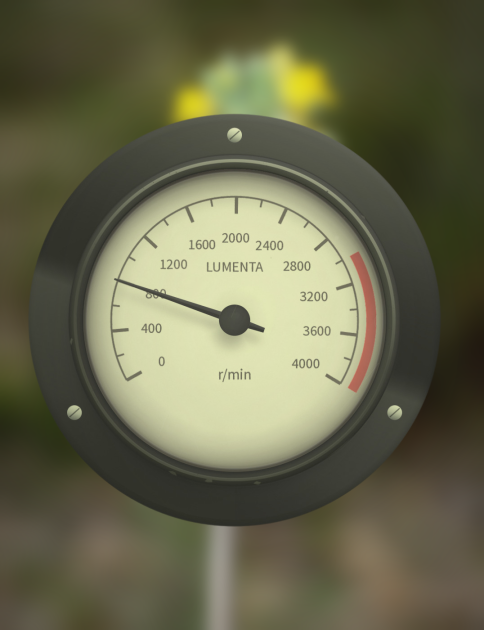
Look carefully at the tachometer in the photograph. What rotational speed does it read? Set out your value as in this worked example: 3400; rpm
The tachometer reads 800; rpm
